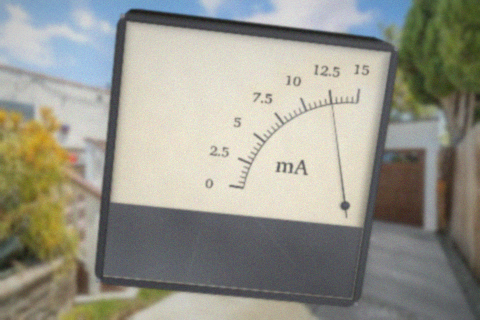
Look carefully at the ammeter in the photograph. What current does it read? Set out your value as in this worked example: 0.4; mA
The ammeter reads 12.5; mA
